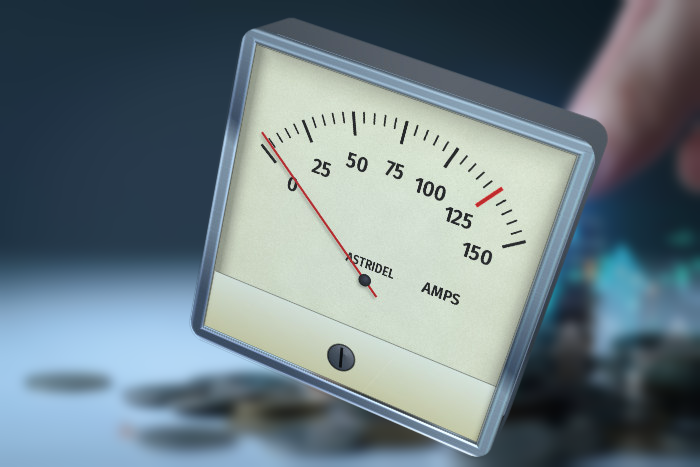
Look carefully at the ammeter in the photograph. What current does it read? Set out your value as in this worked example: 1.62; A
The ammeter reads 5; A
